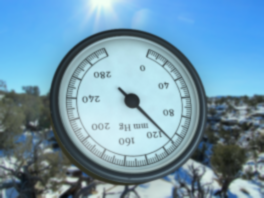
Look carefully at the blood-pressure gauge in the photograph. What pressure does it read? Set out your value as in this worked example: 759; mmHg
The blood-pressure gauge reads 110; mmHg
